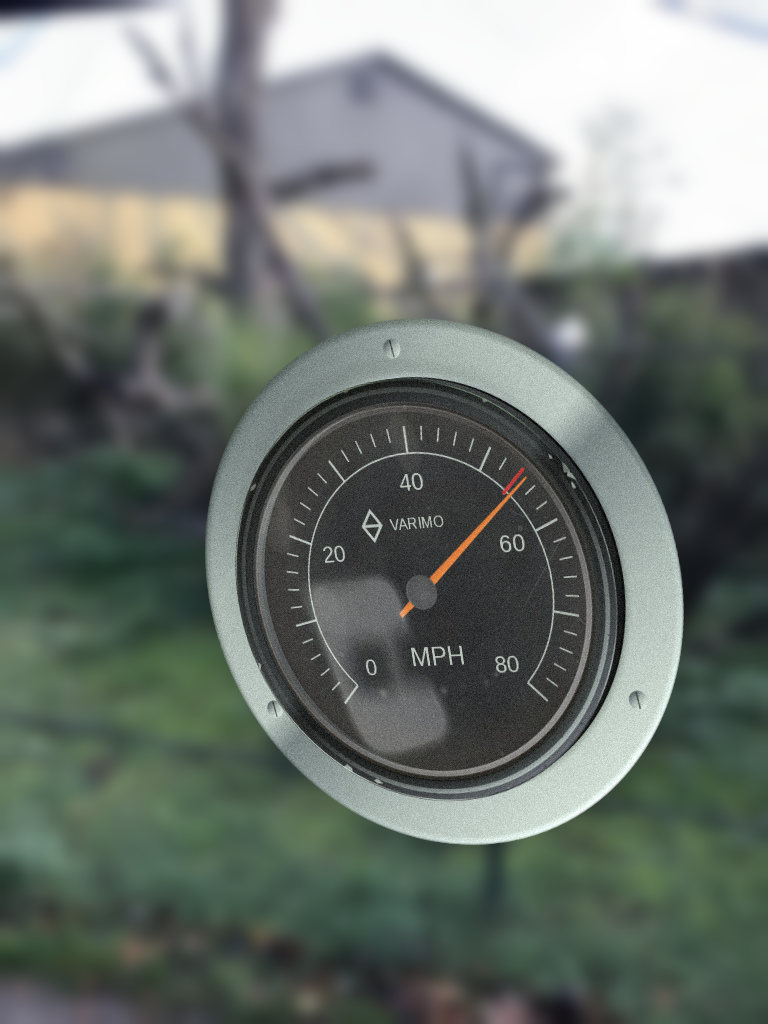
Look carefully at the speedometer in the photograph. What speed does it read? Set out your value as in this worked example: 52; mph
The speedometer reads 55; mph
